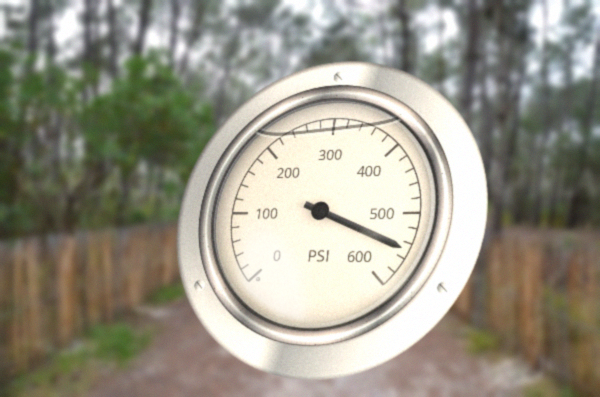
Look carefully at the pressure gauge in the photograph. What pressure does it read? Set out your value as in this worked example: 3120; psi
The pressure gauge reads 550; psi
